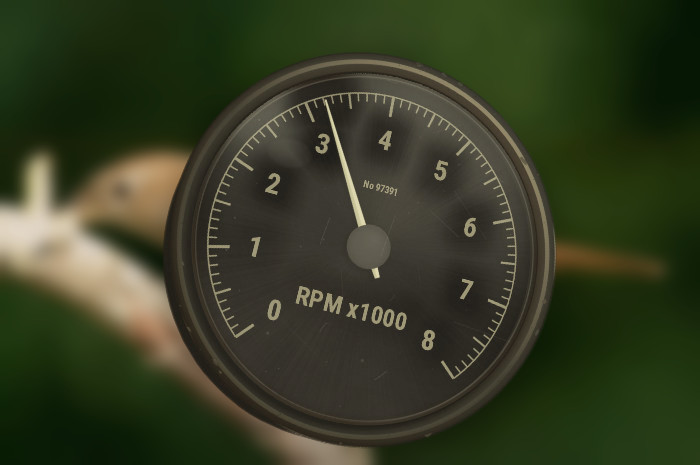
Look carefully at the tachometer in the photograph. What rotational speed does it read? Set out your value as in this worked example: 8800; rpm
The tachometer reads 3200; rpm
